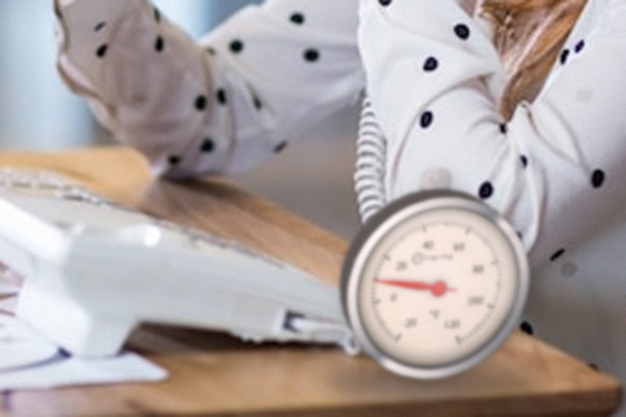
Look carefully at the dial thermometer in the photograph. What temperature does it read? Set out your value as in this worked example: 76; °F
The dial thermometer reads 10; °F
